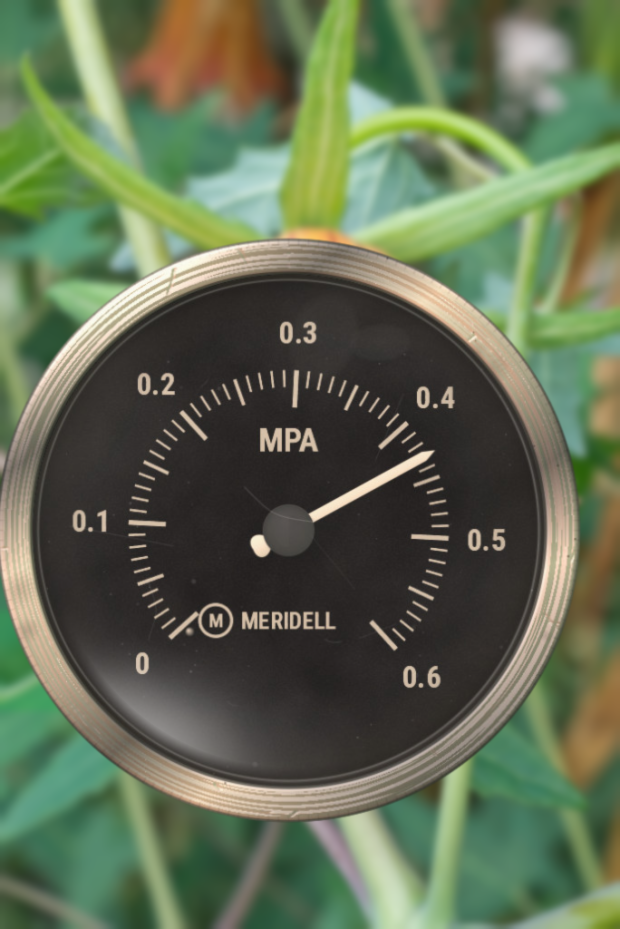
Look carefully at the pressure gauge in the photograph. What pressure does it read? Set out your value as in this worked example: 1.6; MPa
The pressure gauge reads 0.43; MPa
